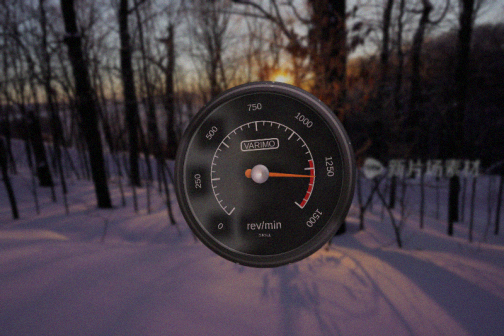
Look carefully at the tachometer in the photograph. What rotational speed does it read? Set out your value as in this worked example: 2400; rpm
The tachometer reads 1300; rpm
